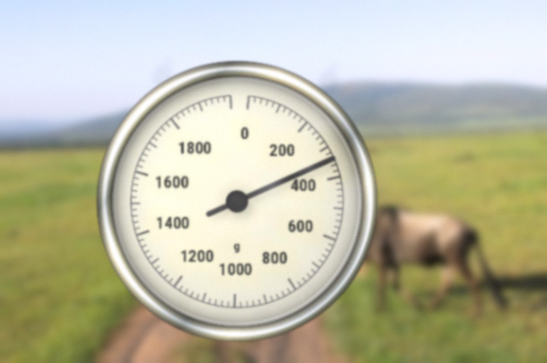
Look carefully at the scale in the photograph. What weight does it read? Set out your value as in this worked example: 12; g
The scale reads 340; g
